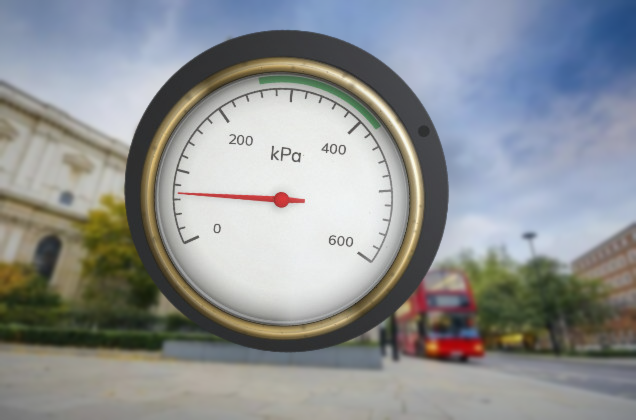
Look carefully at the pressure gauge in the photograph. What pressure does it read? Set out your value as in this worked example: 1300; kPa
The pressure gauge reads 70; kPa
